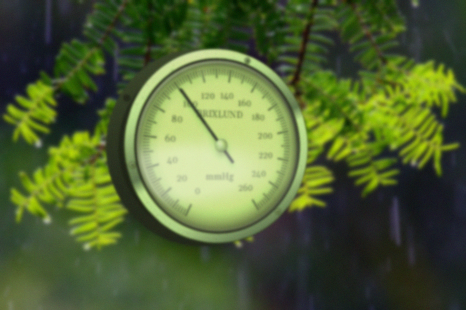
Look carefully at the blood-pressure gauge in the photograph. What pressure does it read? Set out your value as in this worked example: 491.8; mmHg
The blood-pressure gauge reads 100; mmHg
